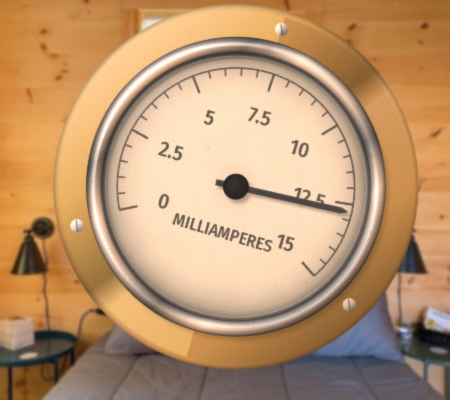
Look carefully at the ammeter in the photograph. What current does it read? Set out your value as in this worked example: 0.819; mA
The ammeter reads 12.75; mA
